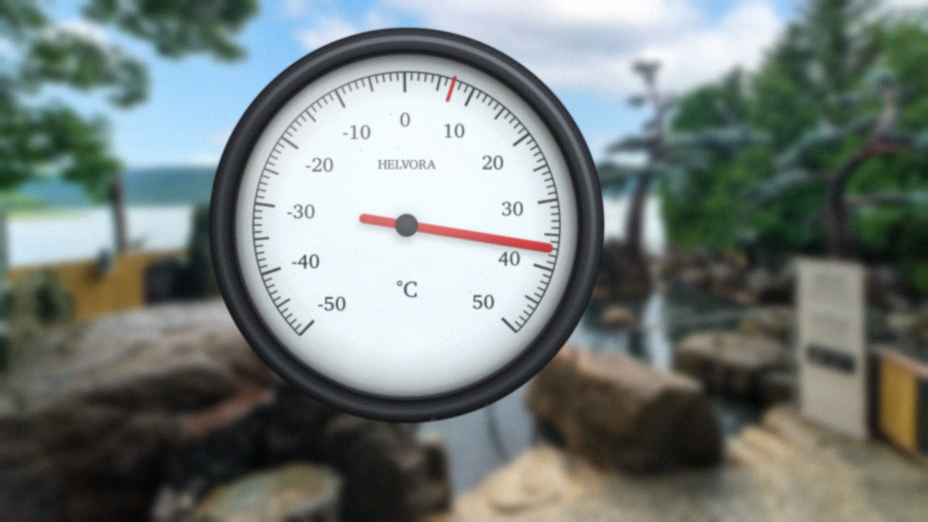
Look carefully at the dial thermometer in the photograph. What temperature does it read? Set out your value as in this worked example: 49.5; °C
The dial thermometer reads 37; °C
